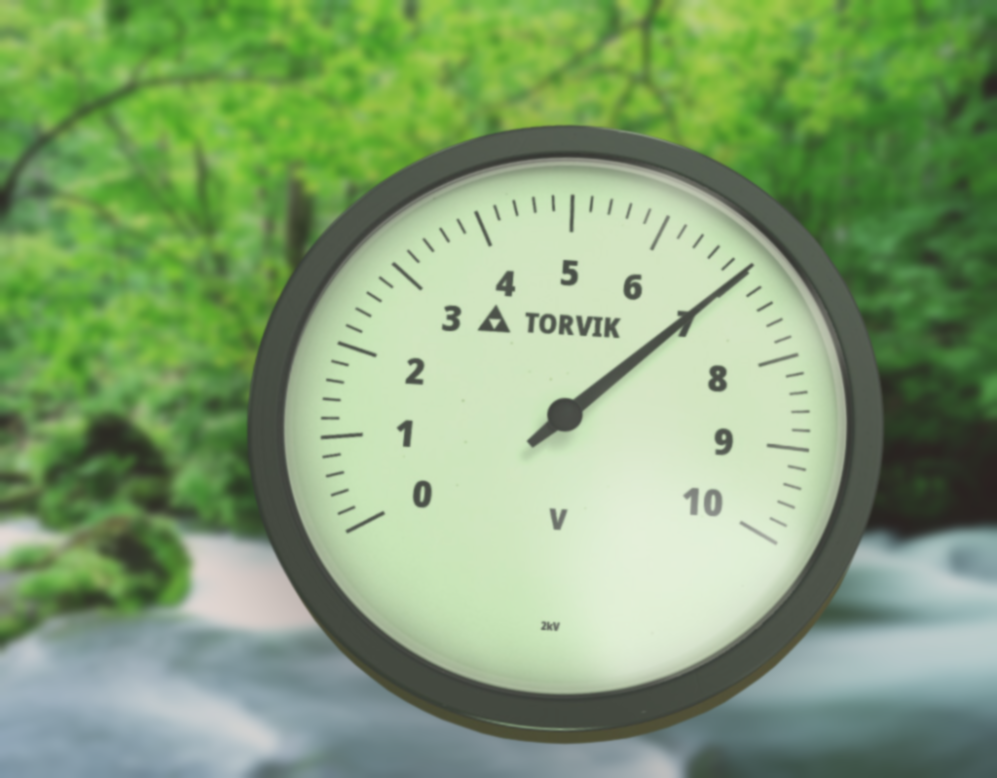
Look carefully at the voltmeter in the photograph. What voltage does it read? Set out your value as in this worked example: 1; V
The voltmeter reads 7; V
